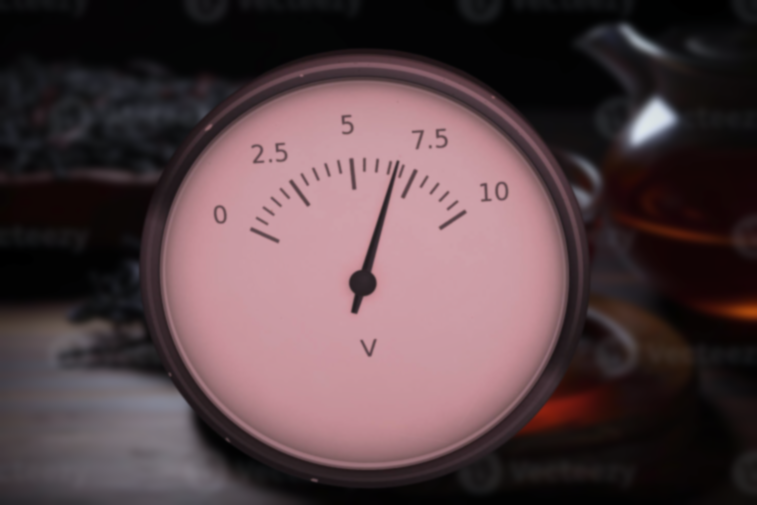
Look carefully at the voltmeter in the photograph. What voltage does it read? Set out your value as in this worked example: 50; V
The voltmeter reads 6.75; V
